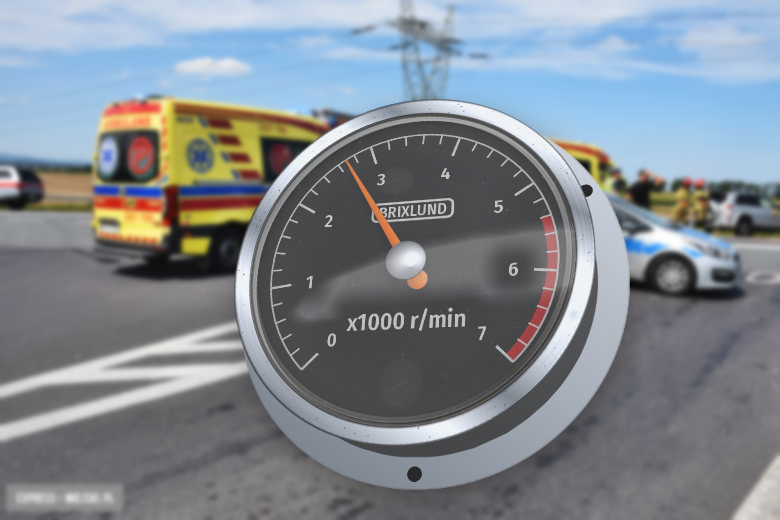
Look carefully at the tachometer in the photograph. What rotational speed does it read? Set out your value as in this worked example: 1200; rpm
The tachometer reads 2700; rpm
